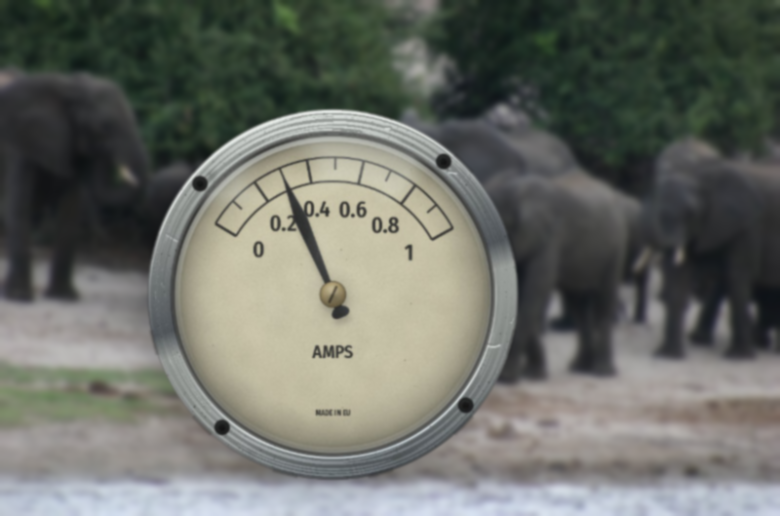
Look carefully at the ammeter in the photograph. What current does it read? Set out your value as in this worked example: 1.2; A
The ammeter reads 0.3; A
